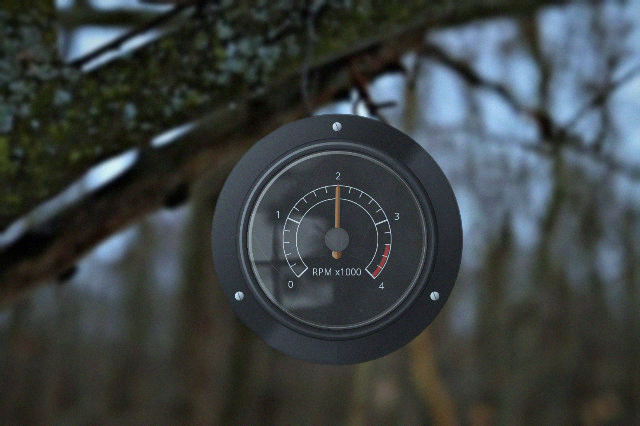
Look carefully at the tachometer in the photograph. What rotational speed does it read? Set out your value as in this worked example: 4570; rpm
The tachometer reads 2000; rpm
